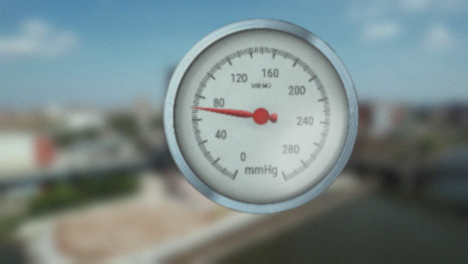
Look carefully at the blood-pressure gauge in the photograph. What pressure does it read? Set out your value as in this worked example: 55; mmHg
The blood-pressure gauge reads 70; mmHg
